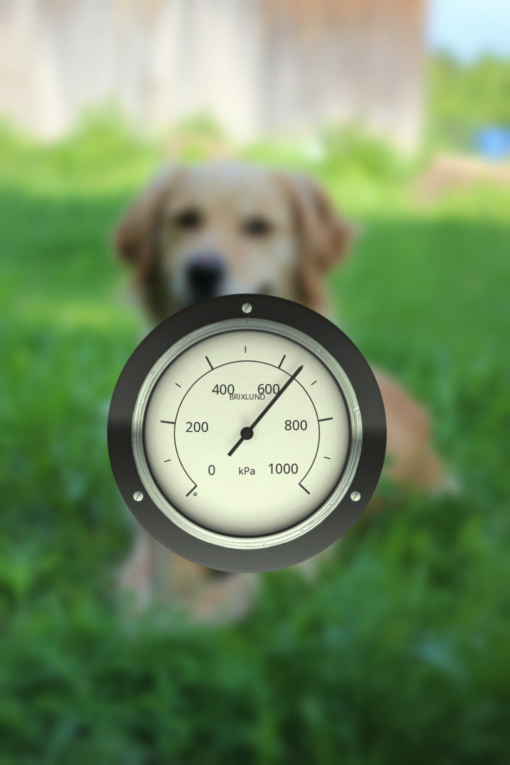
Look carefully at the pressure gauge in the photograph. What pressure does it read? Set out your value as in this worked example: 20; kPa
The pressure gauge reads 650; kPa
